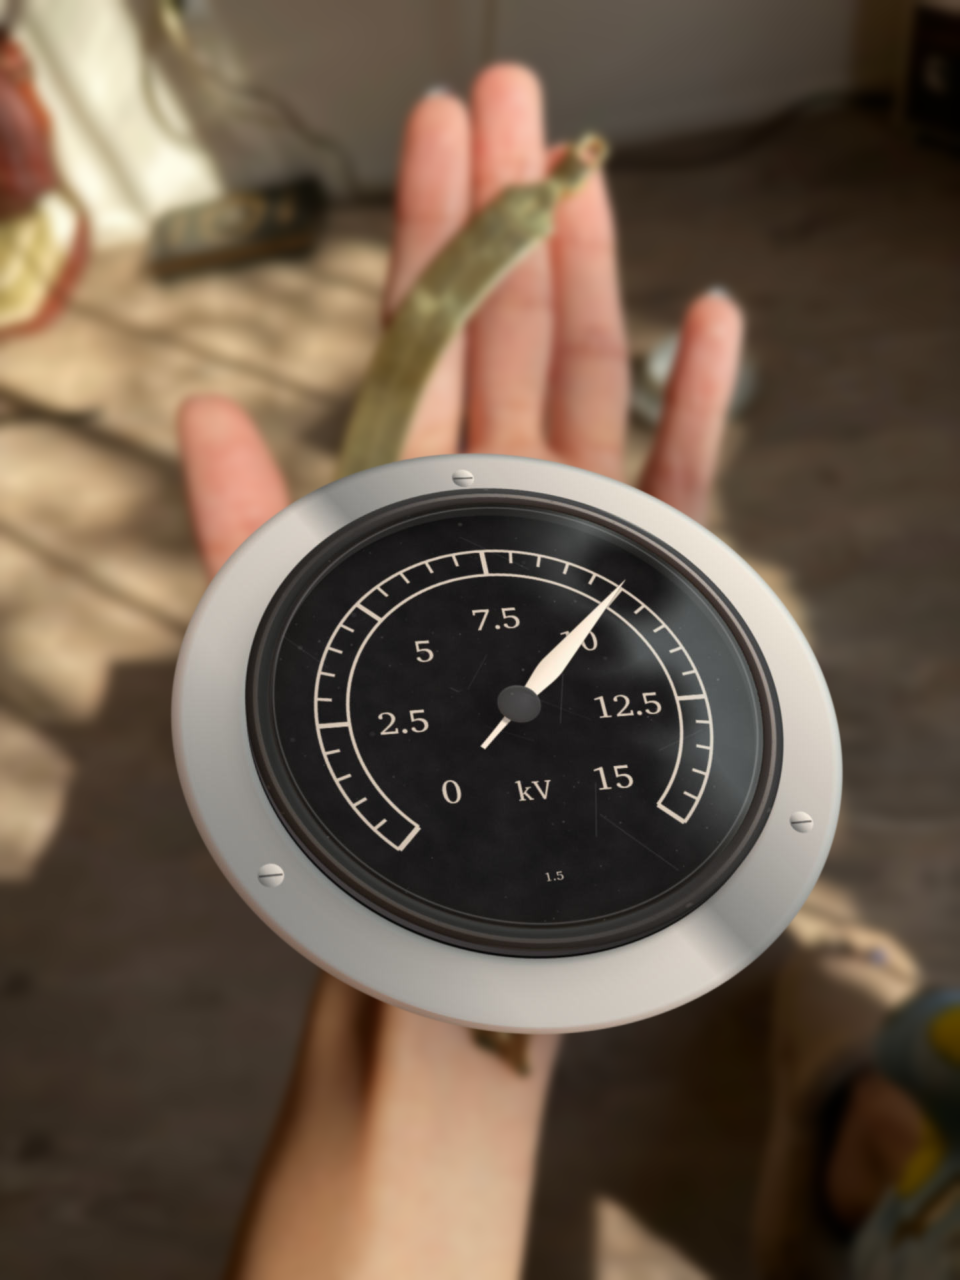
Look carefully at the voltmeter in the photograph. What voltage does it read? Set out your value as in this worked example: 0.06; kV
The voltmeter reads 10; kV
